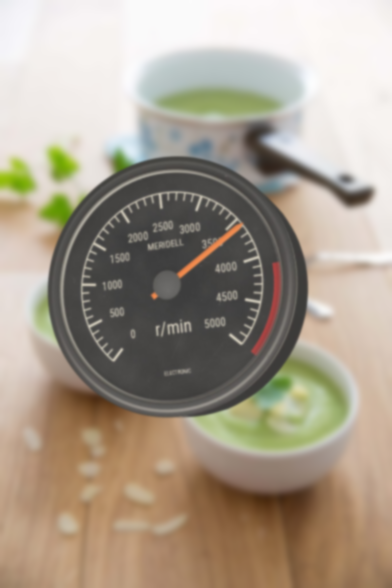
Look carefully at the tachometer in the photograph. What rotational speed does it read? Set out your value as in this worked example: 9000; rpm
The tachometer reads 3600; rpm
